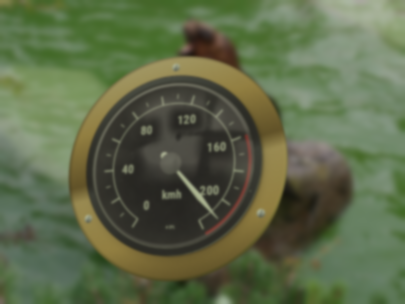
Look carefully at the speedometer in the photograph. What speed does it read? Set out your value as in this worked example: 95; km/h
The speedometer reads 210; km/h
